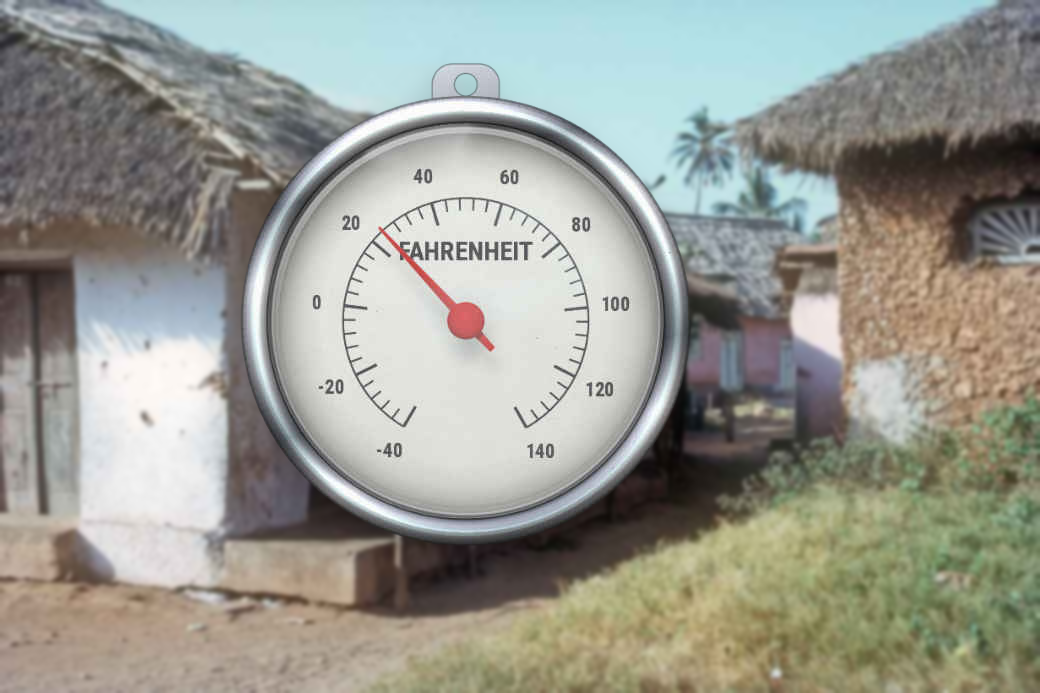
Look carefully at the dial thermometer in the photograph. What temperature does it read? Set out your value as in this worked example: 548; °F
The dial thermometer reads 24; °F
